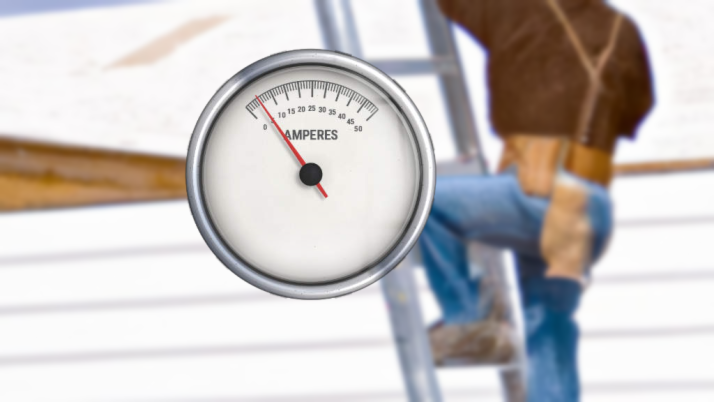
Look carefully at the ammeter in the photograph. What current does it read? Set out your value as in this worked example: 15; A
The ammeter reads 5; A
